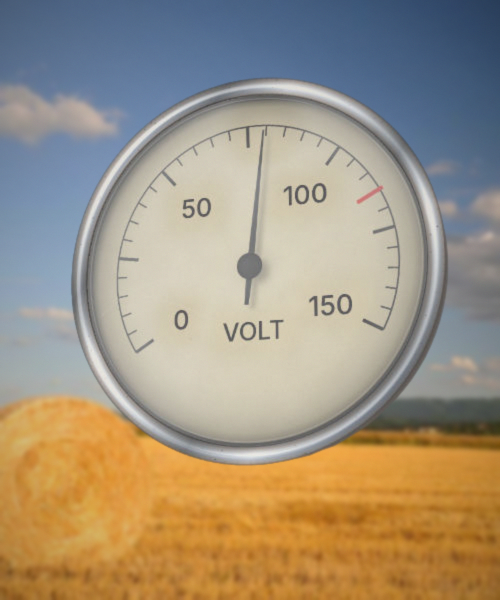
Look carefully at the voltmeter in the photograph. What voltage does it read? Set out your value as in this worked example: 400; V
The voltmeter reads 80; V
